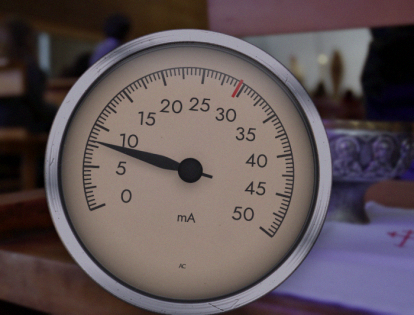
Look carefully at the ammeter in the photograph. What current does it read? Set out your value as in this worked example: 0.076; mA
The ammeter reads 8; mA
